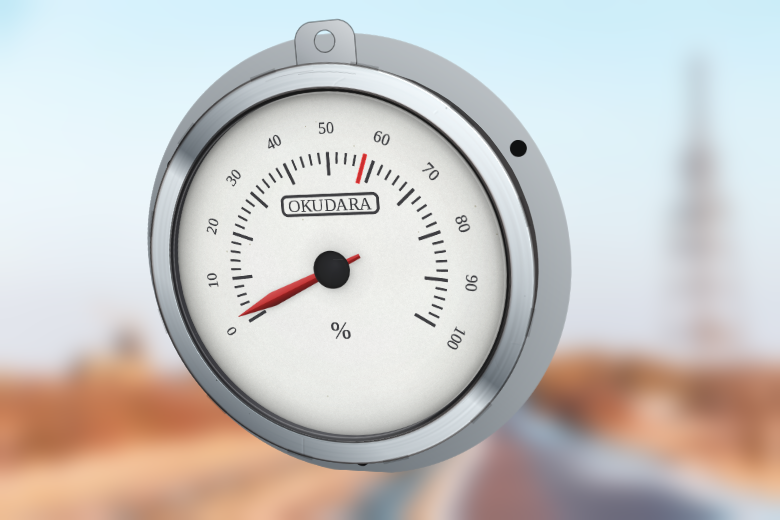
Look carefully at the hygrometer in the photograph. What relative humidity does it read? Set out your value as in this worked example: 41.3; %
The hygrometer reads 2; %
